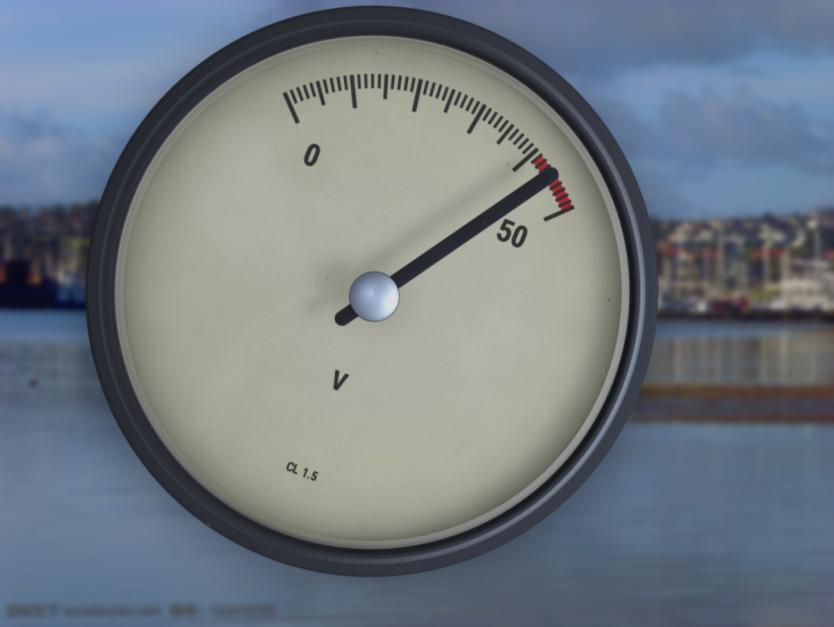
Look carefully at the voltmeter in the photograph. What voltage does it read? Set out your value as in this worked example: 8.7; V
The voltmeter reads 44; V
